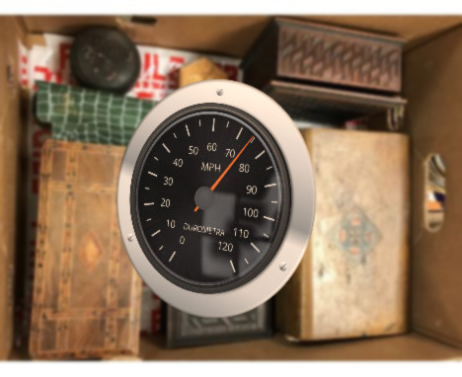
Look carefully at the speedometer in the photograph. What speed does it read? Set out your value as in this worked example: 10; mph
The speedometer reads 75; mph
